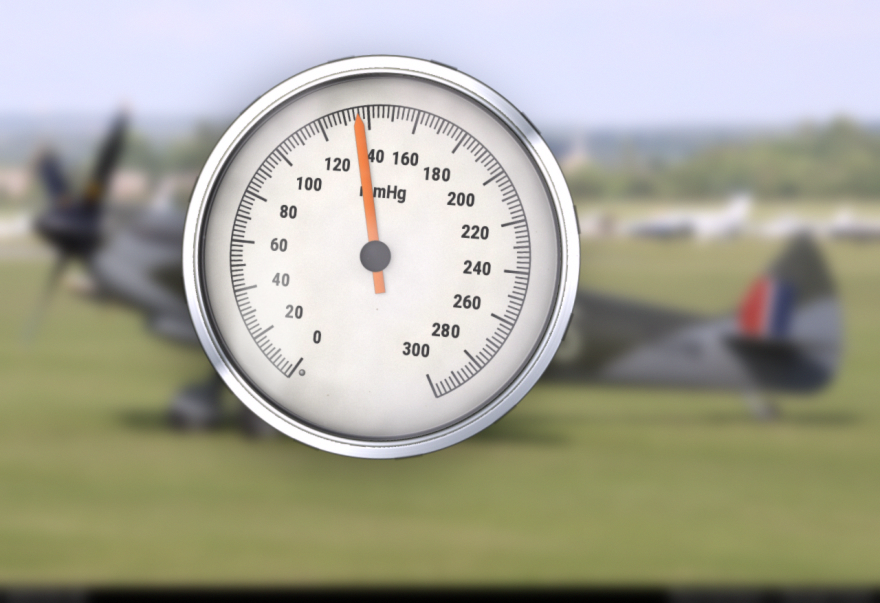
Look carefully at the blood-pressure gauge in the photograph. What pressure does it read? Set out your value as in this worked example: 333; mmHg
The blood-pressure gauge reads 136; mmHg
